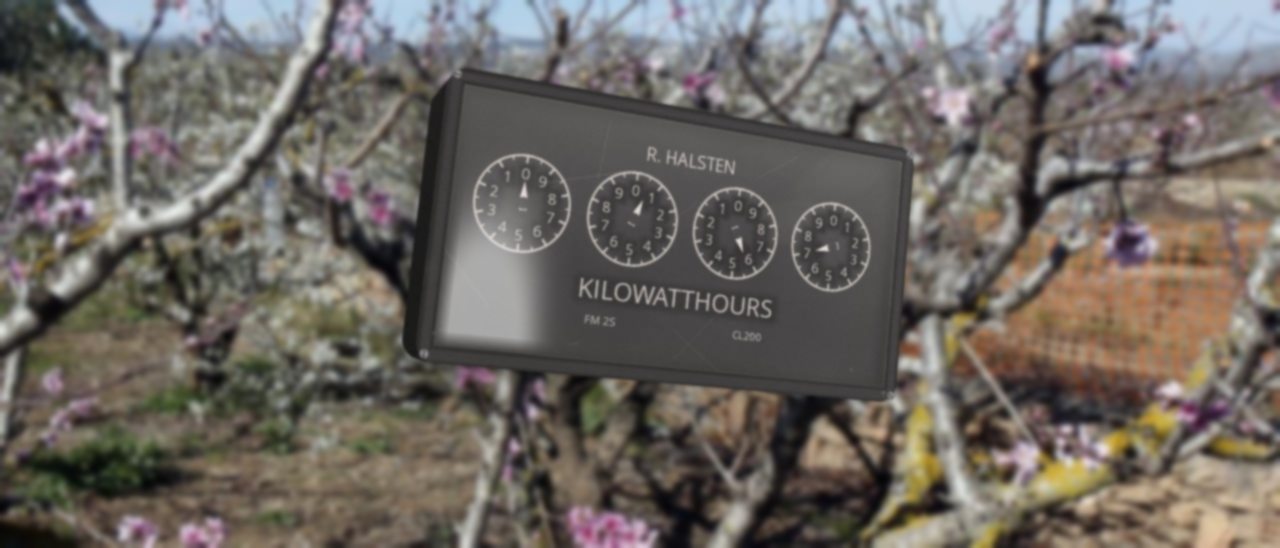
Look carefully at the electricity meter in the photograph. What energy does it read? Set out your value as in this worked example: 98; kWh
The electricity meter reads 57; kWh
